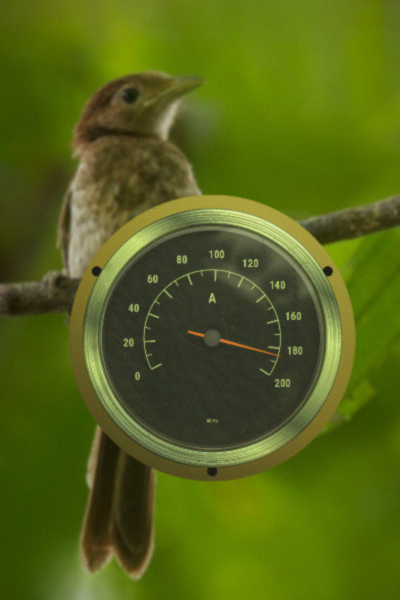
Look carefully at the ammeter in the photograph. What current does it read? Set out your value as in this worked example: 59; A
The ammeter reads 185; A
